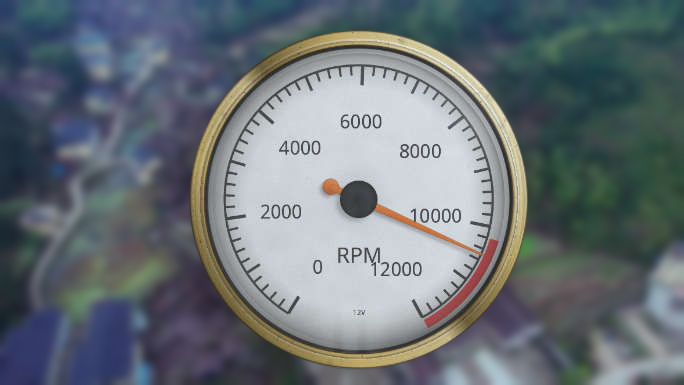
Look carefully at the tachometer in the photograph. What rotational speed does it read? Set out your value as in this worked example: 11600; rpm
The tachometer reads 10500; rpm
